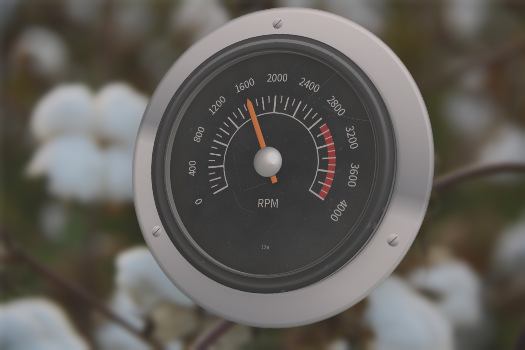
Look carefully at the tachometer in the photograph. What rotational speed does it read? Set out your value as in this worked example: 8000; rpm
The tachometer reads 1600; rpm
